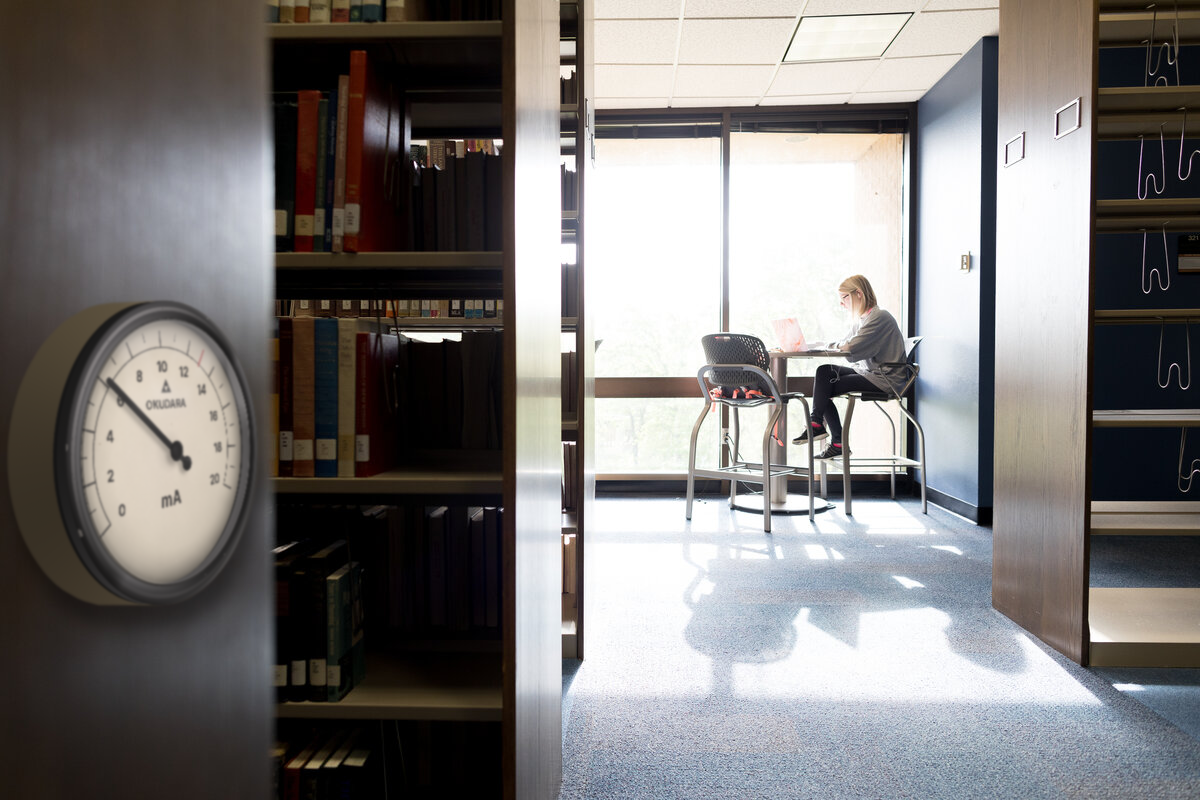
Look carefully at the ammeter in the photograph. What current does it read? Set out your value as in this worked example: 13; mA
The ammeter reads 6; mA
